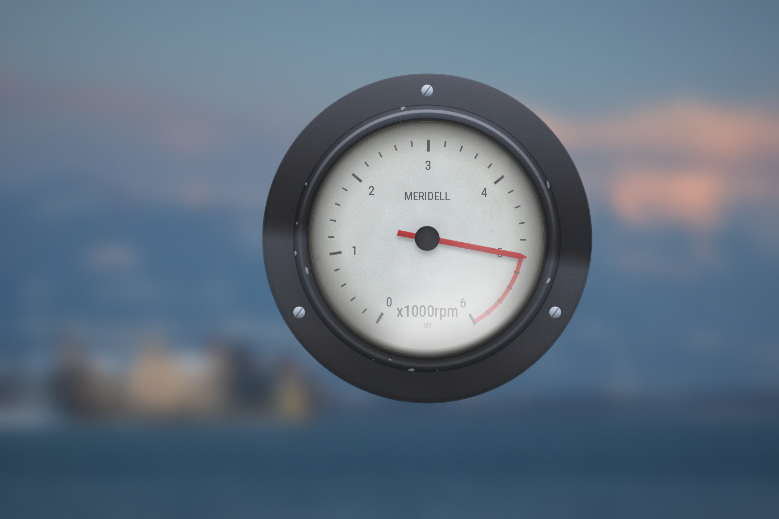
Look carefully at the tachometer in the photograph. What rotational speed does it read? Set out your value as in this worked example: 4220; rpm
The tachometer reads 5000; rpm
